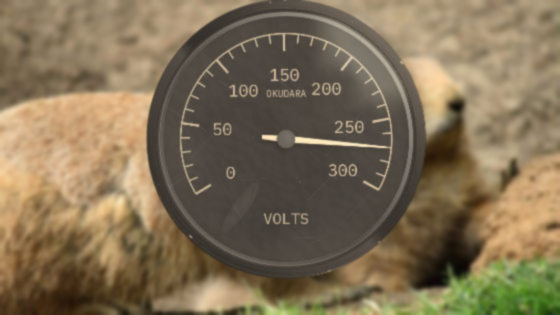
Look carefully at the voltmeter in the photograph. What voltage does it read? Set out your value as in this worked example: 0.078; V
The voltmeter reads 270; V
